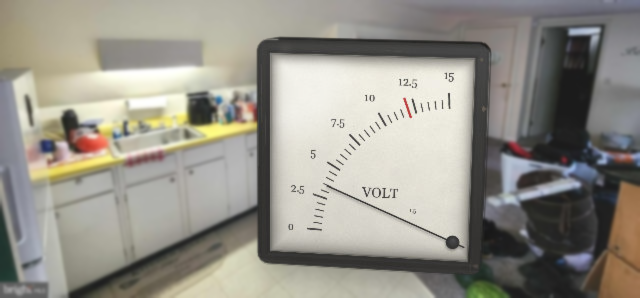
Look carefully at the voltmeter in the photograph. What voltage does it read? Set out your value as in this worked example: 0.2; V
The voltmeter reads 3.5; V
